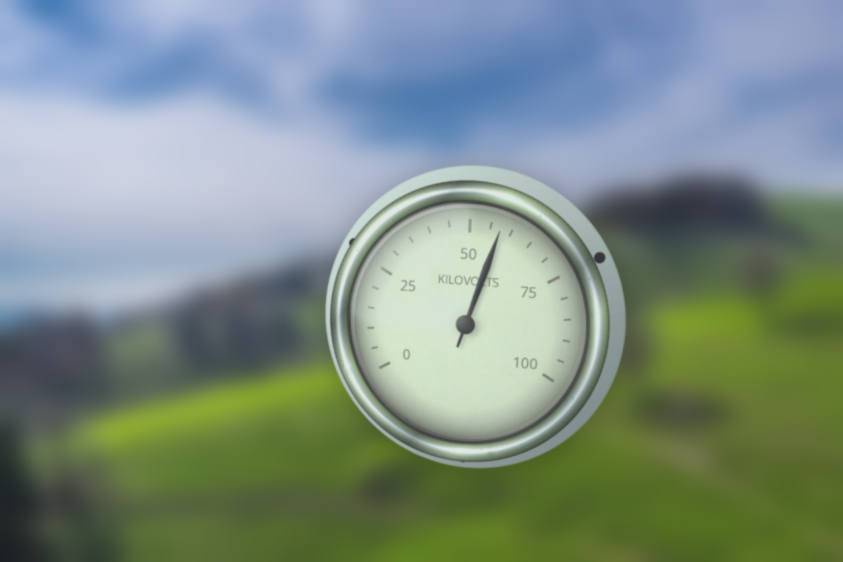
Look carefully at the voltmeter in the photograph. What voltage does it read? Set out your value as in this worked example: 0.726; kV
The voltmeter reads 57.5; kV
